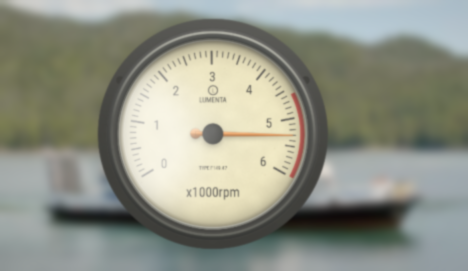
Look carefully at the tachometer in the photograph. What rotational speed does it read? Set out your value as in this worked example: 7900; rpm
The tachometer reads 5300; rpm
